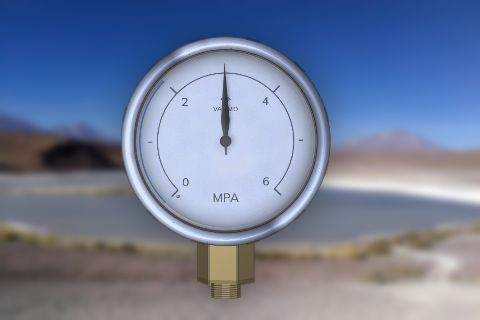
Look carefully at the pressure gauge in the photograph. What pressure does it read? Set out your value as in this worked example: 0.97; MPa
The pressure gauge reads 3; MPa
